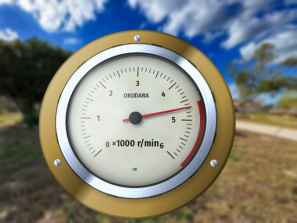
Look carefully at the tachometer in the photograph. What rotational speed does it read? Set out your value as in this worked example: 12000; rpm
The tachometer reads 4700; rpm
